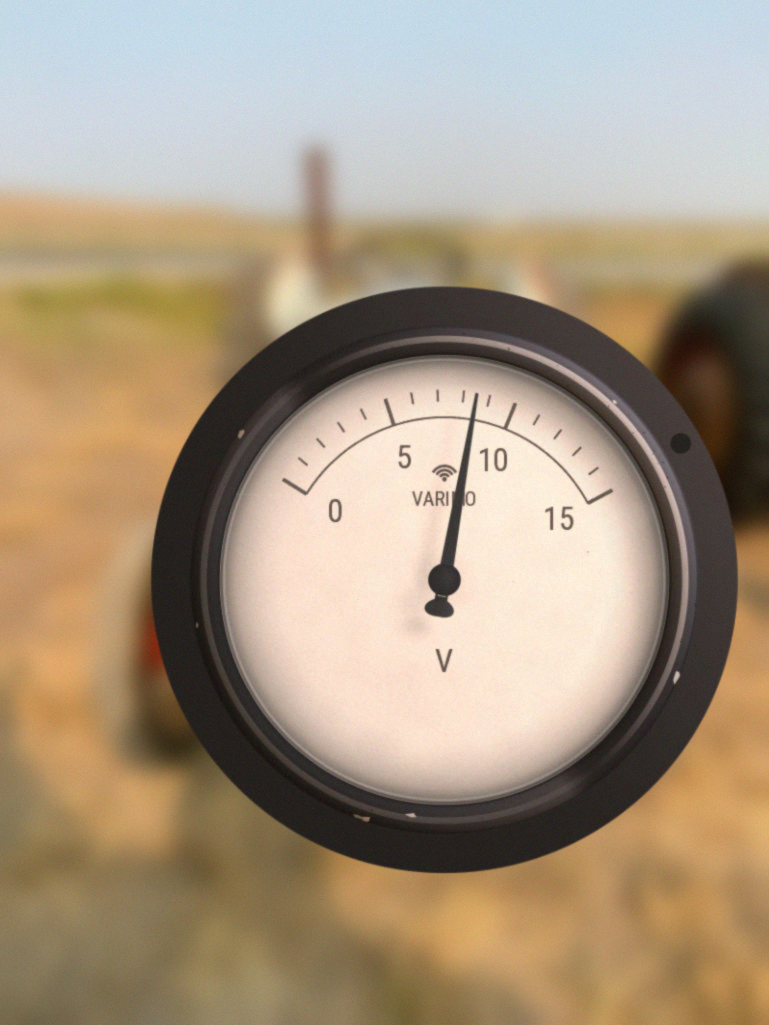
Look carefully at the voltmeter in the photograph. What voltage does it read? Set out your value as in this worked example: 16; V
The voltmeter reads 8.5; V
